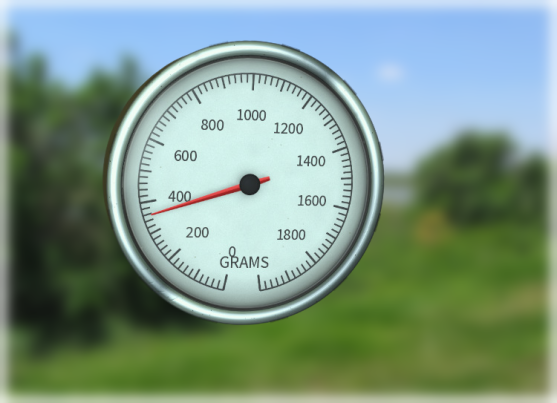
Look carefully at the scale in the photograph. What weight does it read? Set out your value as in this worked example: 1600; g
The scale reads 360; g
